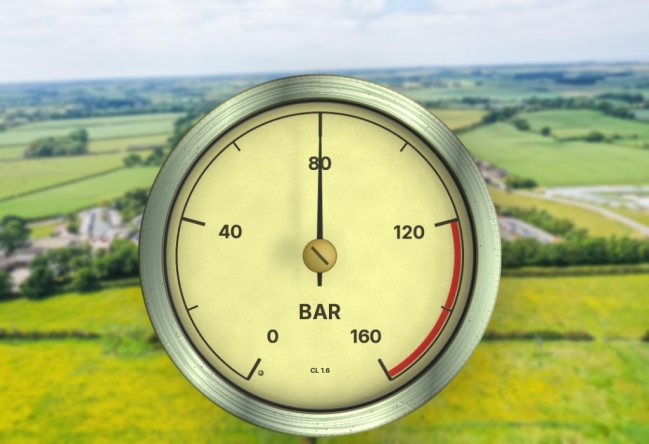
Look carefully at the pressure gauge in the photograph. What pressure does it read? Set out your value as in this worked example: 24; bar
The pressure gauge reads 80; bar
